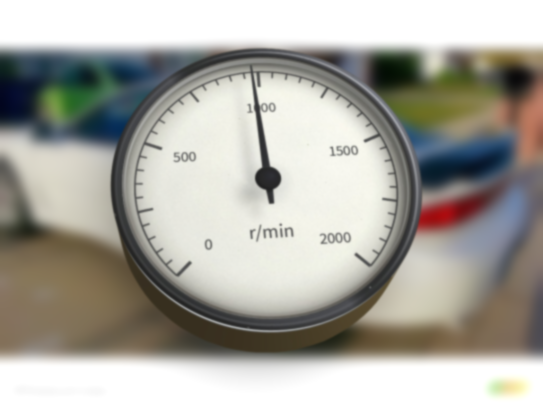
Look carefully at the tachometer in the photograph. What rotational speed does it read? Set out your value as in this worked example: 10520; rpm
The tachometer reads 975; rpm
